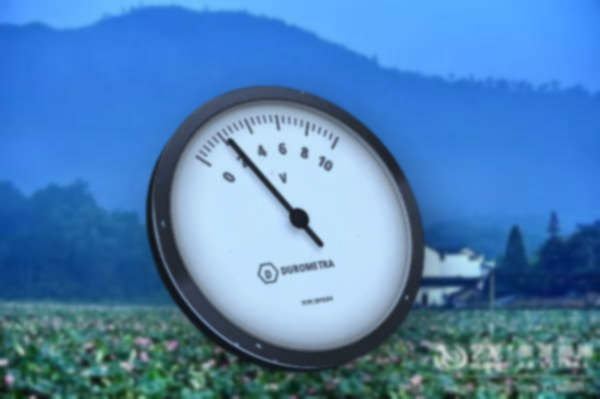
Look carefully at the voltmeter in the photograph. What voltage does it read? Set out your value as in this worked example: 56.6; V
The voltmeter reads 2; V
